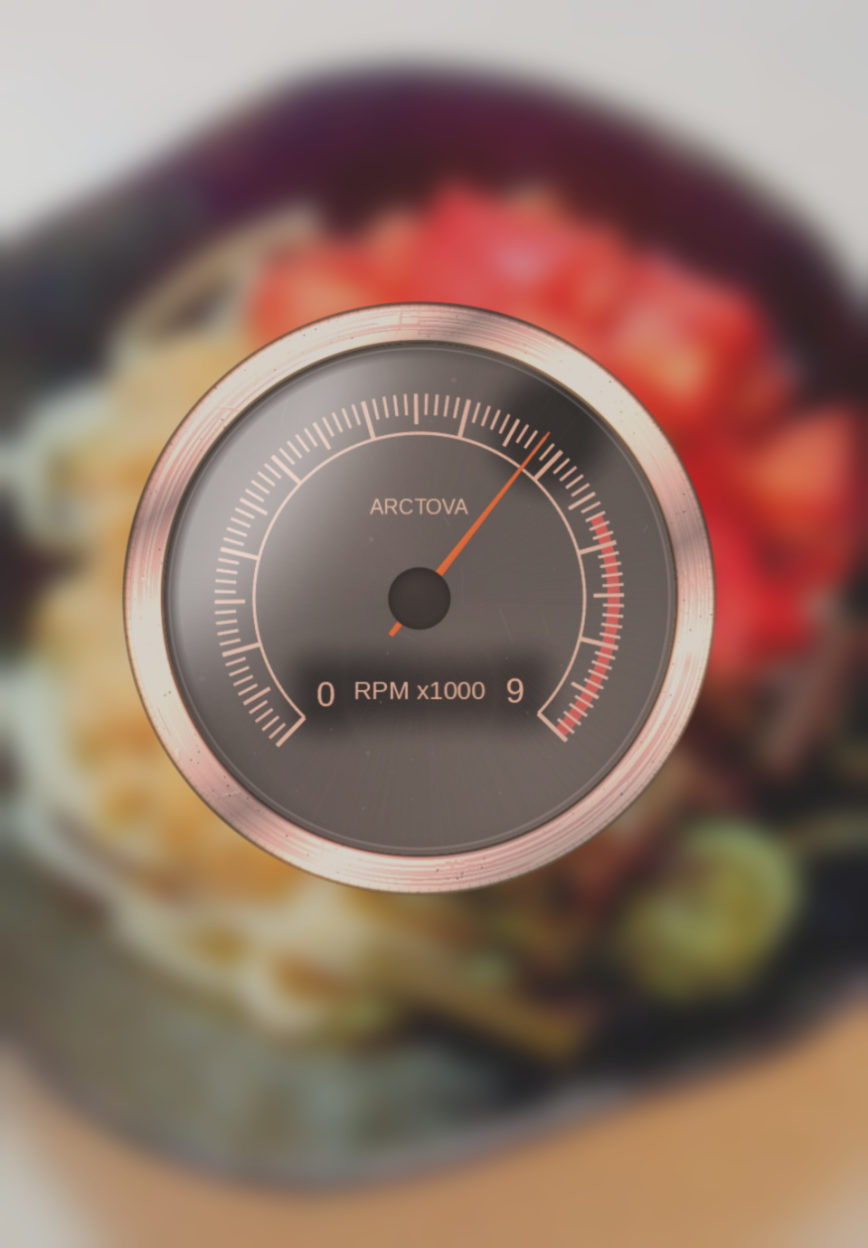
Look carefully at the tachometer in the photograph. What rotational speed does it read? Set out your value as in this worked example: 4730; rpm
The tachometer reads 5800; rpm
